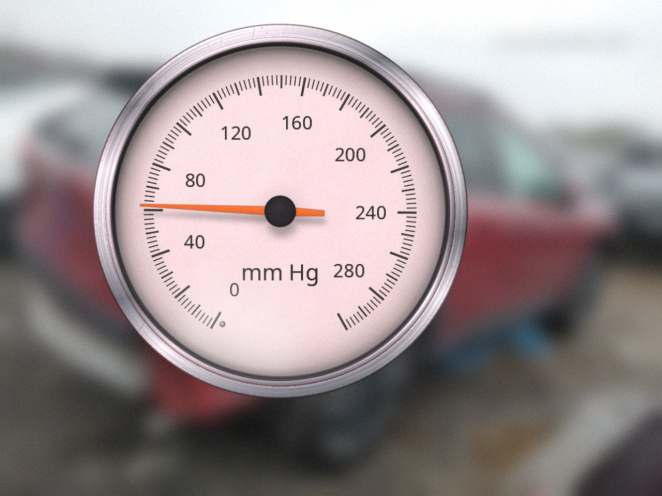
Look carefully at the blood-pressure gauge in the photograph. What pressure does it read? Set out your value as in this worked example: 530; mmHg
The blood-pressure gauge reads 62; mmHg
